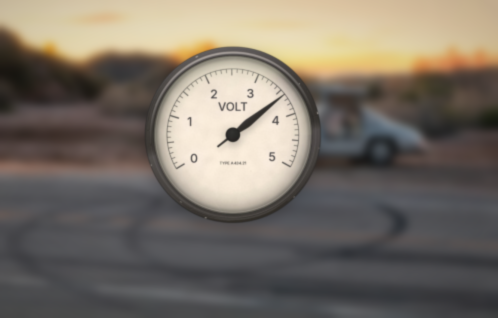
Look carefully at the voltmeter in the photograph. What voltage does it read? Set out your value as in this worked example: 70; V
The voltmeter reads 3.6; V
